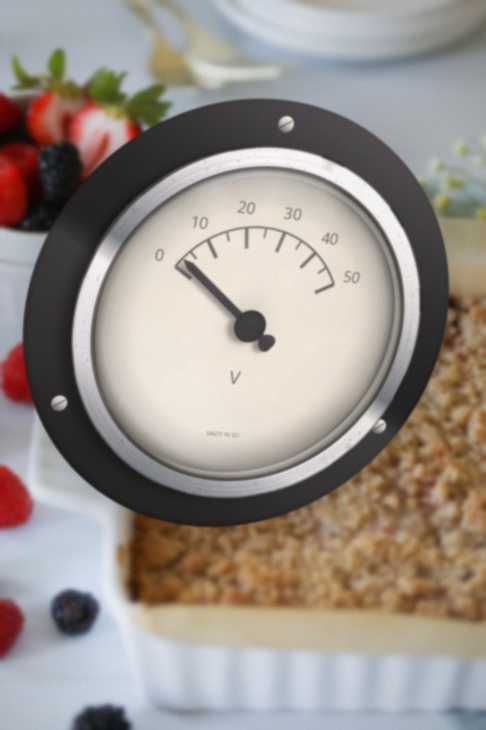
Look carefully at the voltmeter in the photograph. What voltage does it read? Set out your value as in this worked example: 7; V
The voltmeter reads 2.5; V
